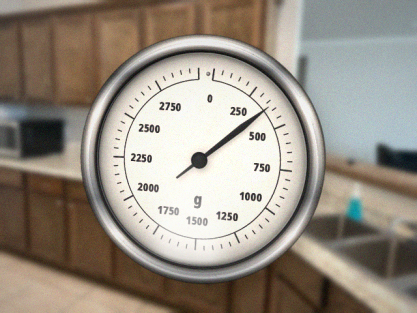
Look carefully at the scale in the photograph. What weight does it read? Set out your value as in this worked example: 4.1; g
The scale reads 375; g
